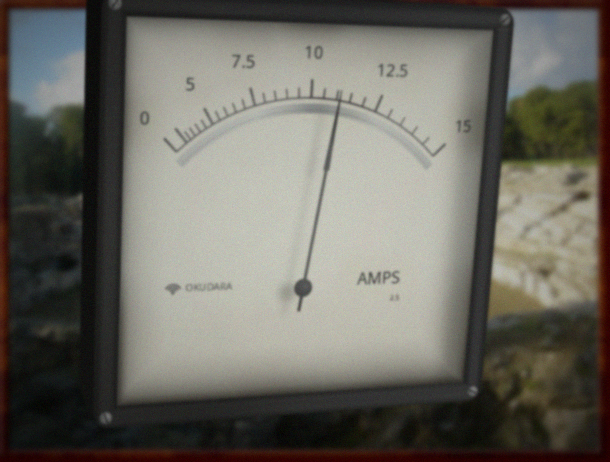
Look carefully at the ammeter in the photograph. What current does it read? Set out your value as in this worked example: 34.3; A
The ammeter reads 11; A
